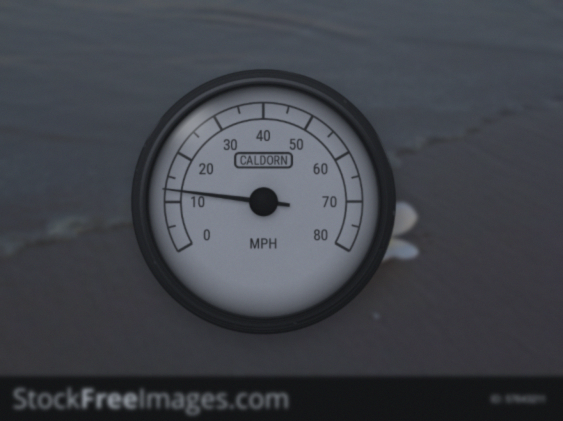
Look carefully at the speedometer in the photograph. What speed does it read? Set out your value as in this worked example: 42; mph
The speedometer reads 12.5; mph
